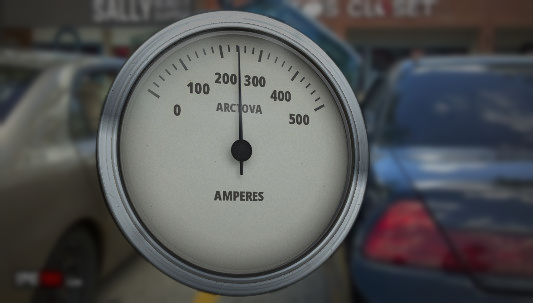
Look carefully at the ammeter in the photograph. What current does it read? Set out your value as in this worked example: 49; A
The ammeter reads 240; A
